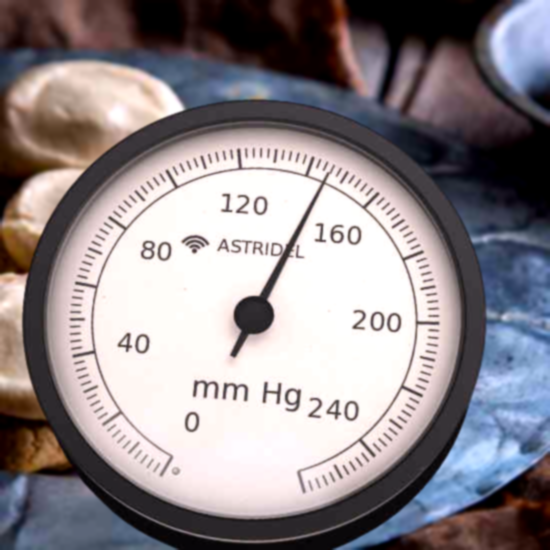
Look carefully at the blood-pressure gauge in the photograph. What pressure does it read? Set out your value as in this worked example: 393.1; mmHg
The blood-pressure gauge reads 146; mmHg
